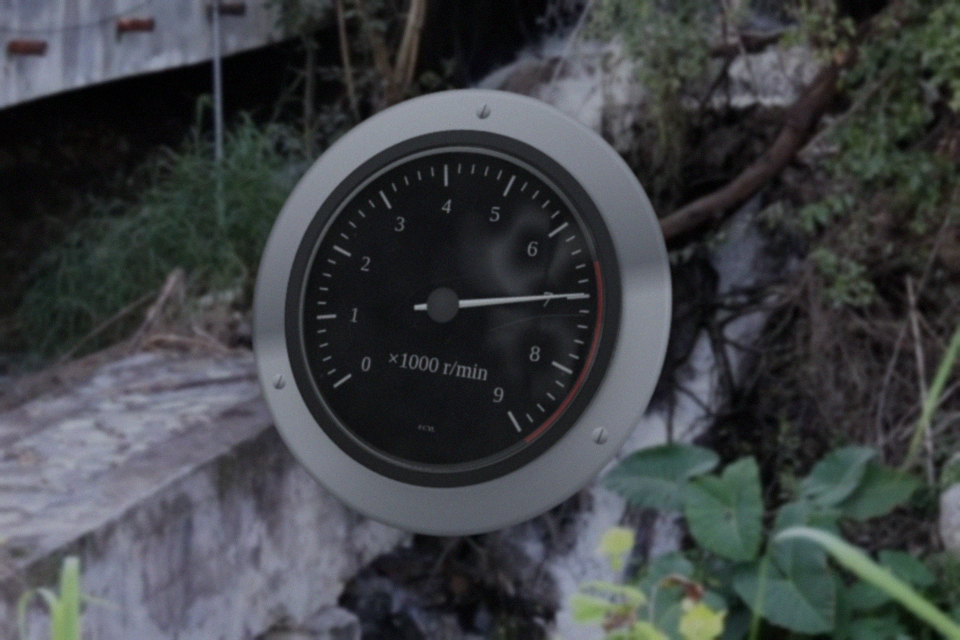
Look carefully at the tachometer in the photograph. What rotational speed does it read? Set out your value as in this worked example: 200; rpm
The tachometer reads 7000; rpm
